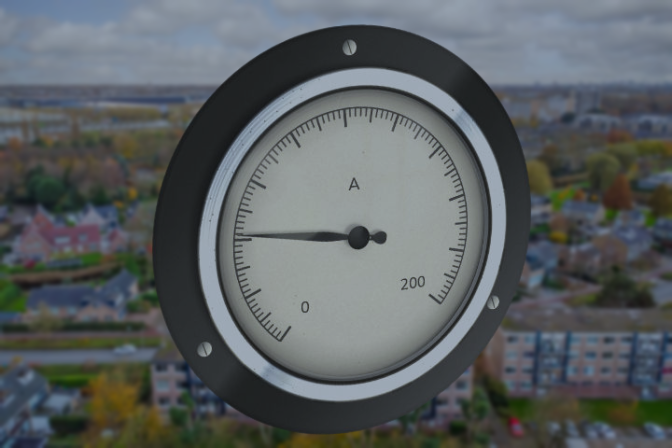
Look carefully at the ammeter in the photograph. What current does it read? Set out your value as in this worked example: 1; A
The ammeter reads 42; A
